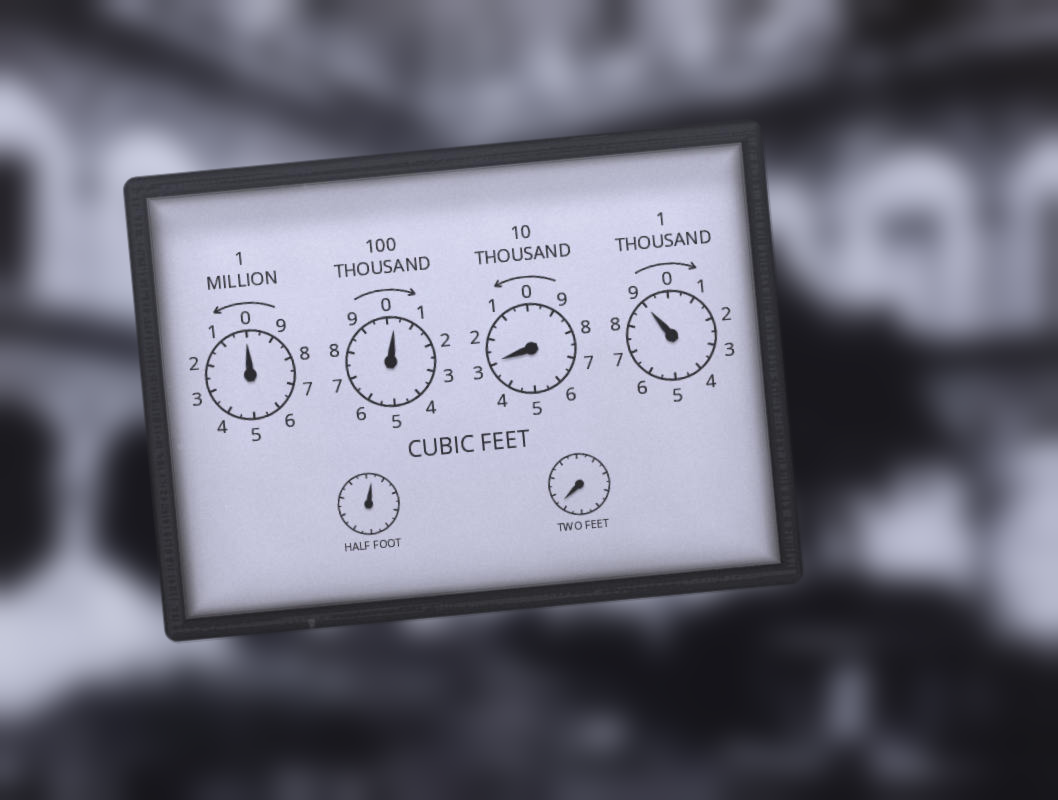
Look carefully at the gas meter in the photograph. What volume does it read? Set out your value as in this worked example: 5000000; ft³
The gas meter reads 2900; ft³
